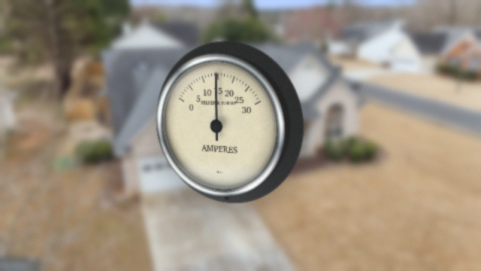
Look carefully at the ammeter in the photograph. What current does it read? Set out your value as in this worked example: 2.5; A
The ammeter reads 15; A
